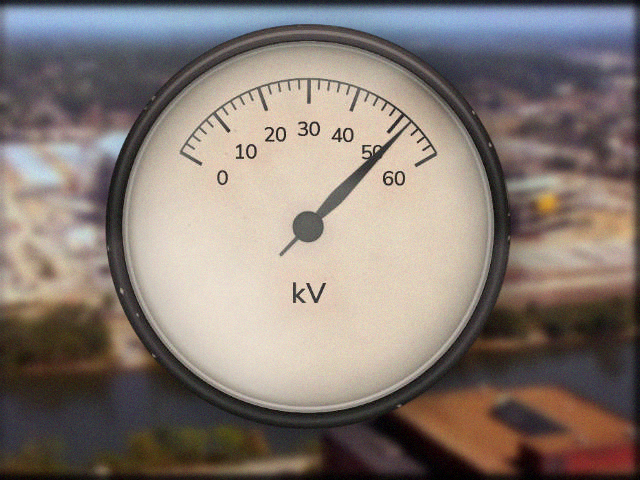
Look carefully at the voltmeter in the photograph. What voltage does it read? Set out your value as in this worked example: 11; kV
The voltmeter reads 52; kV
